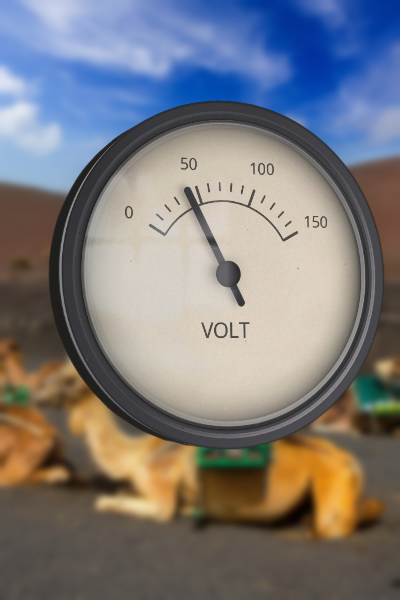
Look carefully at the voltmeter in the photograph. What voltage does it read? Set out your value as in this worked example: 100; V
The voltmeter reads 40; V
